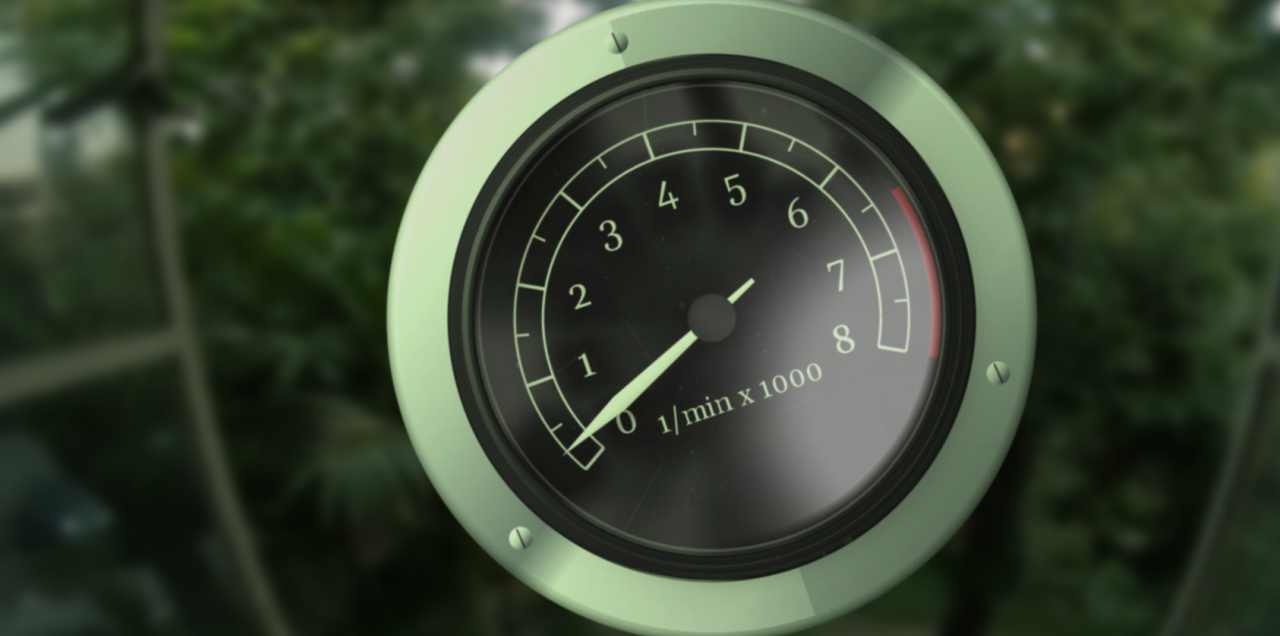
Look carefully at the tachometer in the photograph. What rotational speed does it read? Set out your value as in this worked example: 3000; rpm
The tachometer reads 250; rpm
